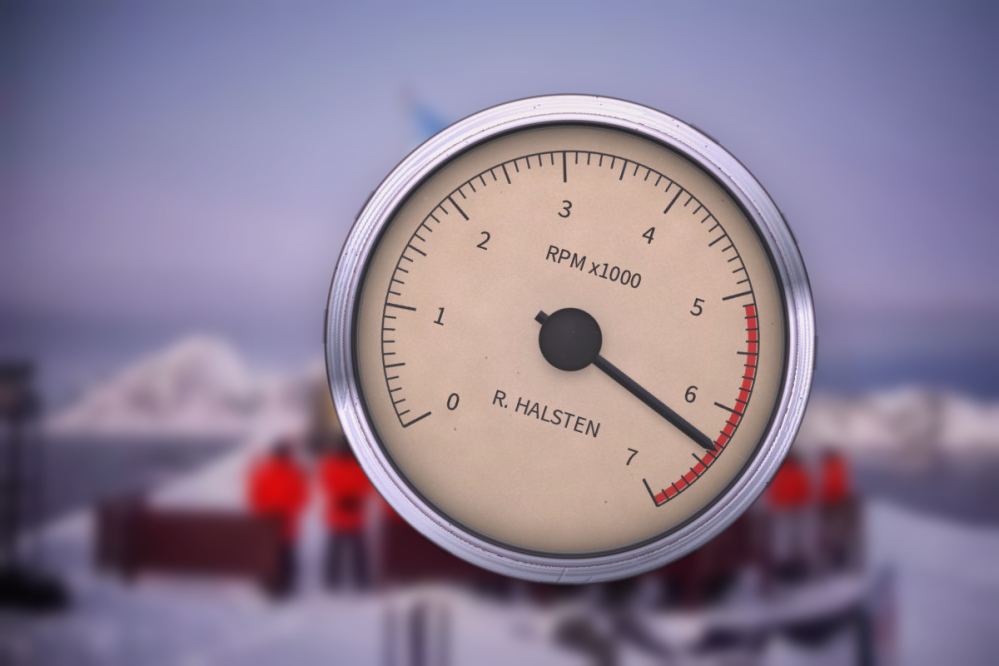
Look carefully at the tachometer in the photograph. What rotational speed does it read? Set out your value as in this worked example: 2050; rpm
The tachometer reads 6350; rpm
